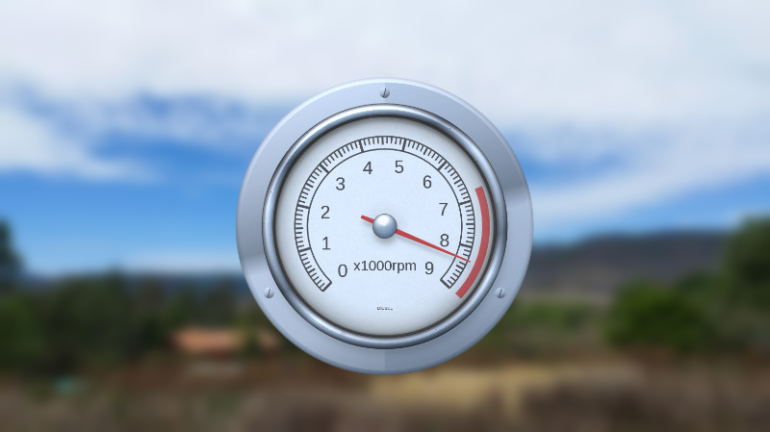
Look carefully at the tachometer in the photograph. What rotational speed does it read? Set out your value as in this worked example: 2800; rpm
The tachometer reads 8300; rpm
